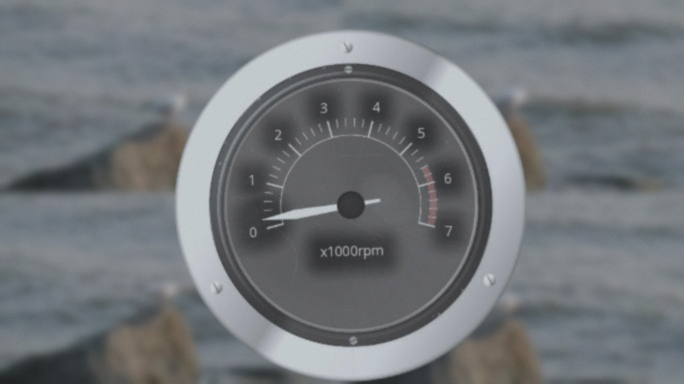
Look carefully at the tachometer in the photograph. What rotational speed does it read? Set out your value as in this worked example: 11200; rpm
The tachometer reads 200; rpm
